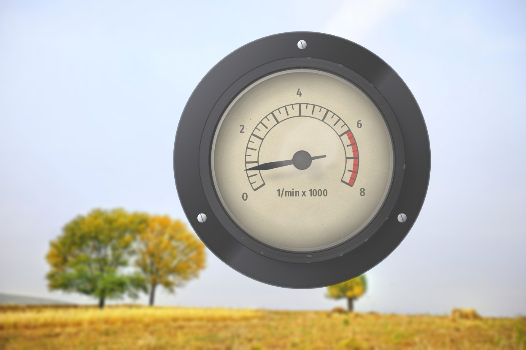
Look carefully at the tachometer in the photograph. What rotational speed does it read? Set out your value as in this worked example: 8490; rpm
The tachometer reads 750; rpm
